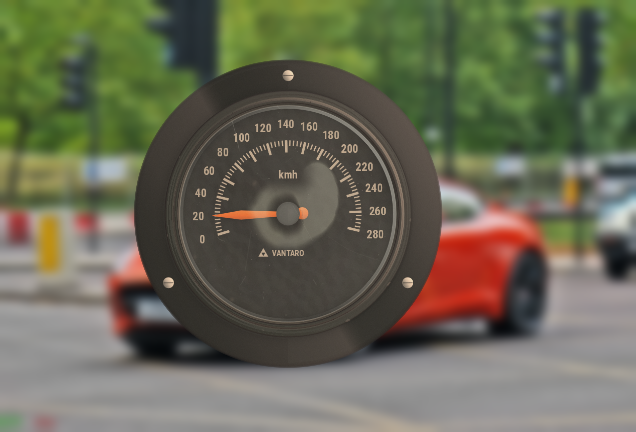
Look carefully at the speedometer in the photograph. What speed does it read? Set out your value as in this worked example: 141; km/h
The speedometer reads 20; km/h
